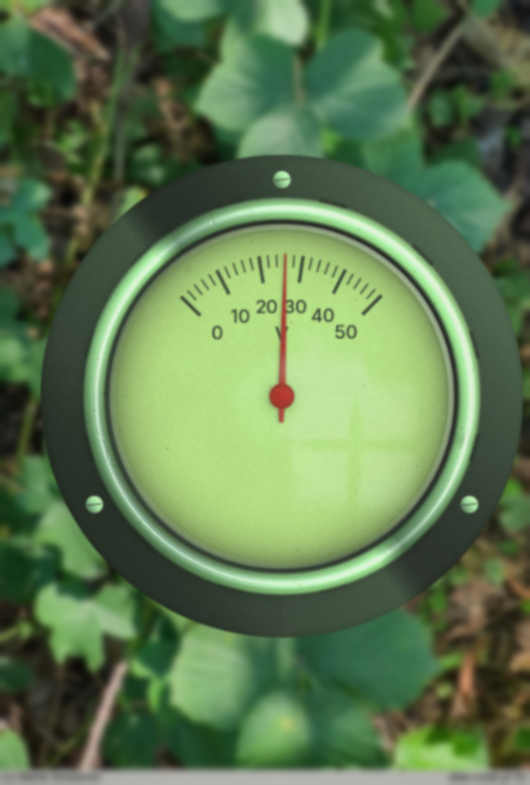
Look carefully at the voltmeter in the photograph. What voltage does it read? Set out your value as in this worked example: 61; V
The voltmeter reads 26; V
